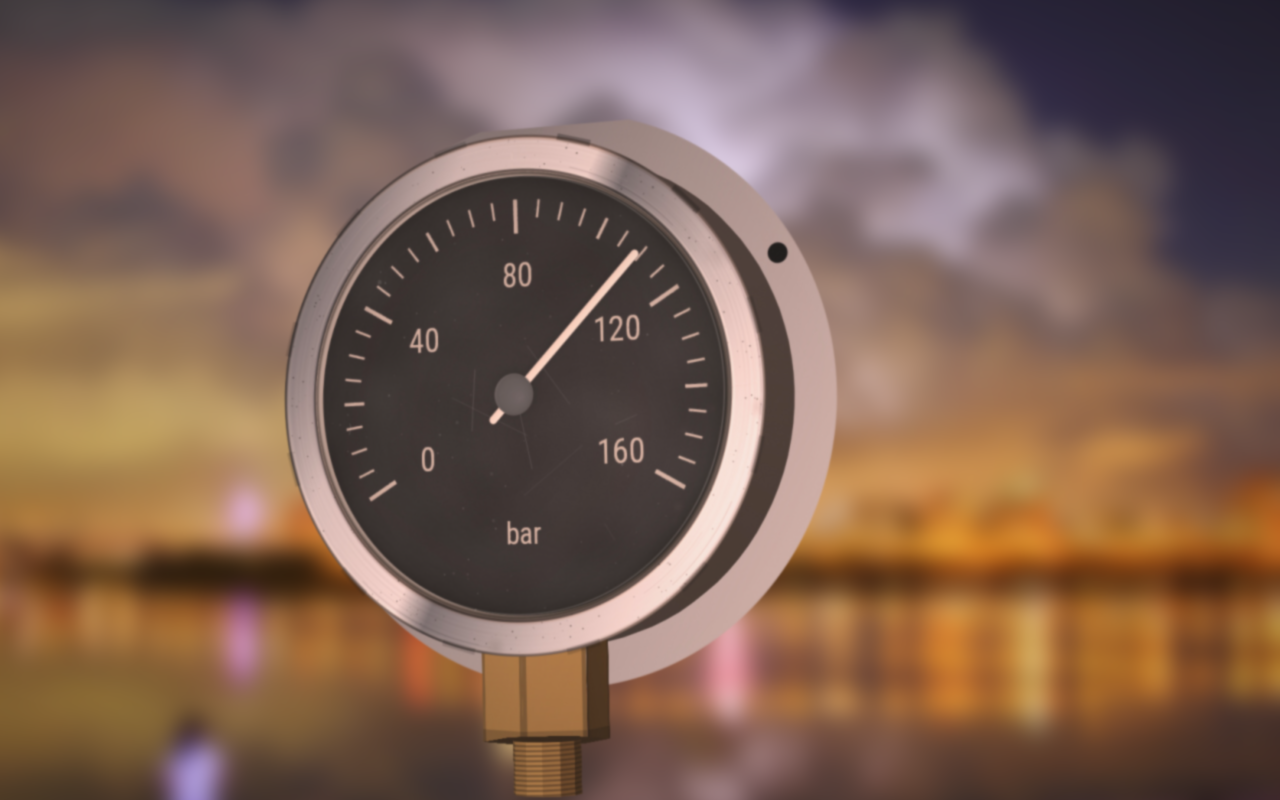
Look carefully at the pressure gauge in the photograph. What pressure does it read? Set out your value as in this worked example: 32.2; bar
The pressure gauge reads 110; bar
